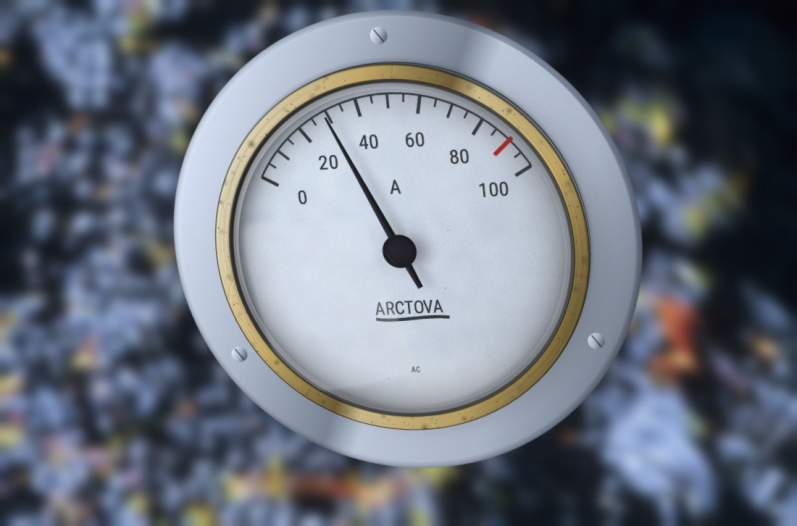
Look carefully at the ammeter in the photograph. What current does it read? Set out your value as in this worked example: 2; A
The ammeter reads 30; A
